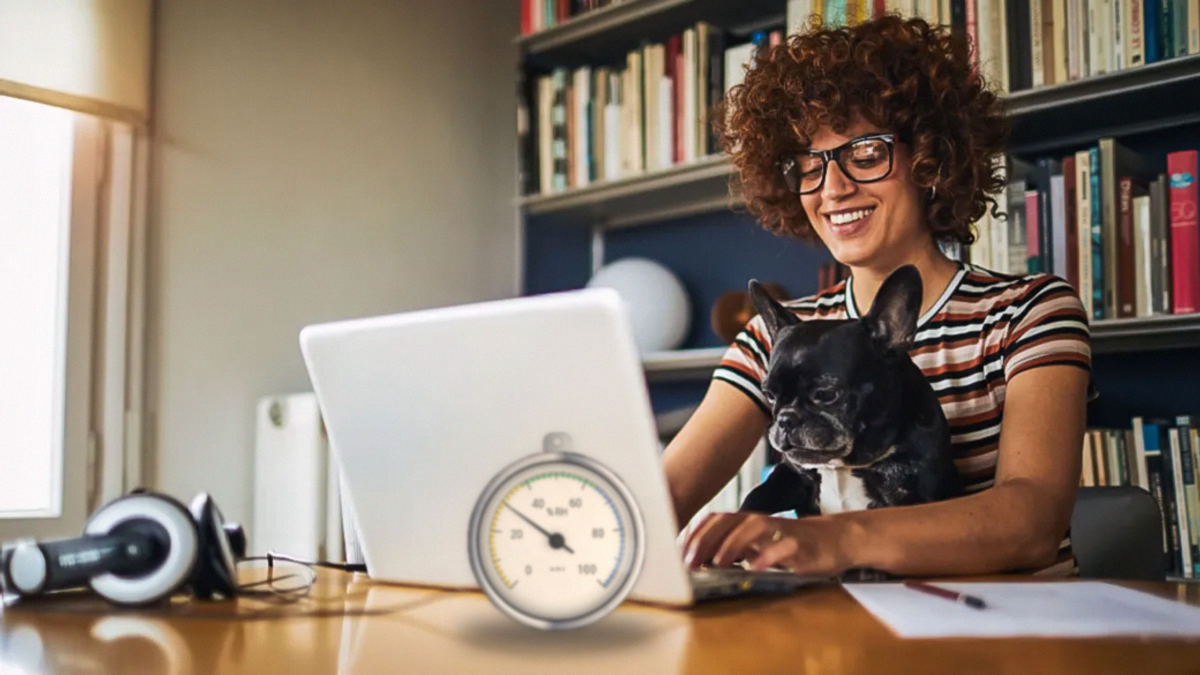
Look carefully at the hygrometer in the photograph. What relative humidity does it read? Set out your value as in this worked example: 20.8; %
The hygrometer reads 30; %
